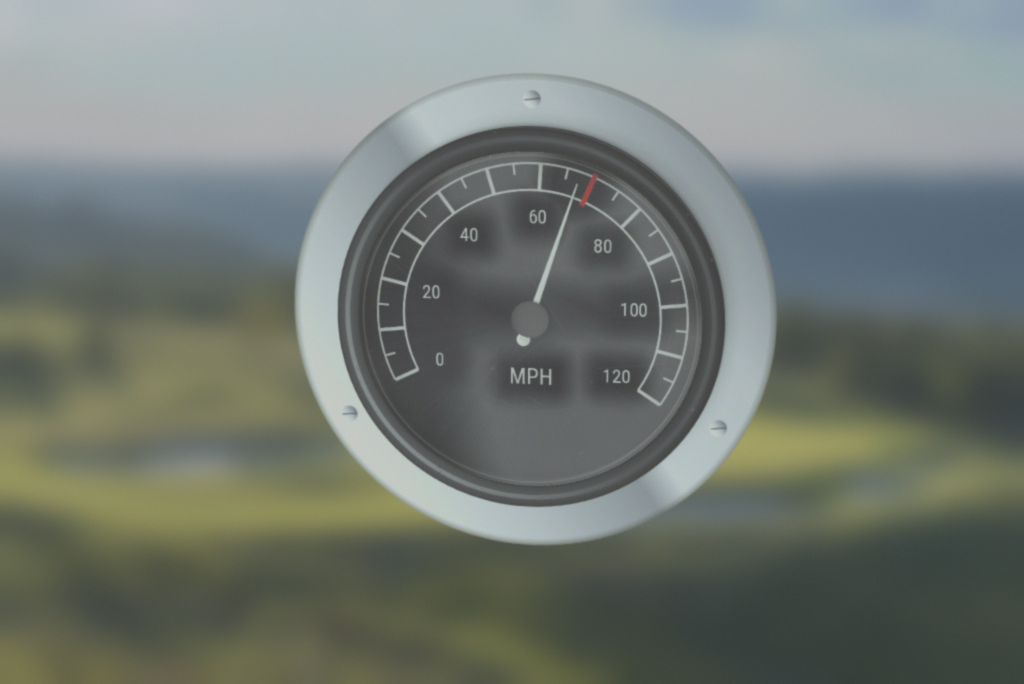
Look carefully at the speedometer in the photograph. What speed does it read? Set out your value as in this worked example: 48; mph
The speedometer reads 67.5; mph
